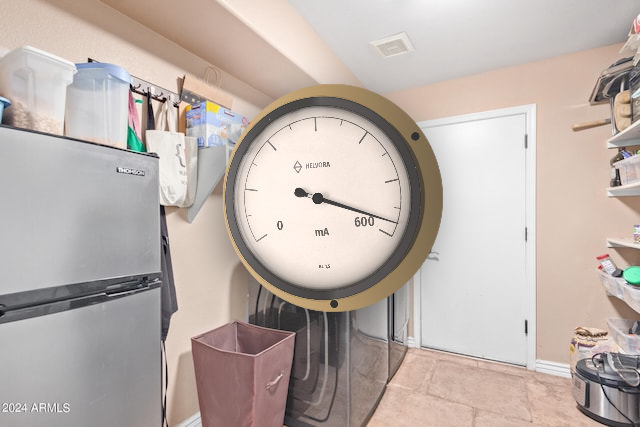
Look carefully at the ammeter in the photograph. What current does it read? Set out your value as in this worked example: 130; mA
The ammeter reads 575; mA
